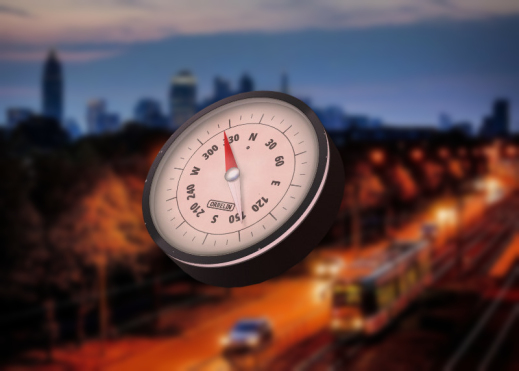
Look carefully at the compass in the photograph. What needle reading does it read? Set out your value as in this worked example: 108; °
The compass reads 325; °
